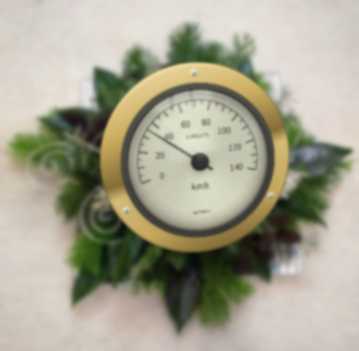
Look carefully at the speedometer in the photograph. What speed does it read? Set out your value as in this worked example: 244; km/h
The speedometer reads 35; km/h
